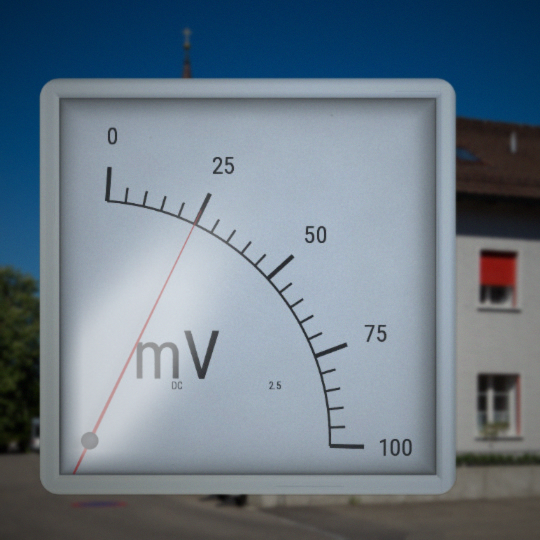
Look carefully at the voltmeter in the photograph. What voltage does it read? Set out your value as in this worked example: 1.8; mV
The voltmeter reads 25; mV
